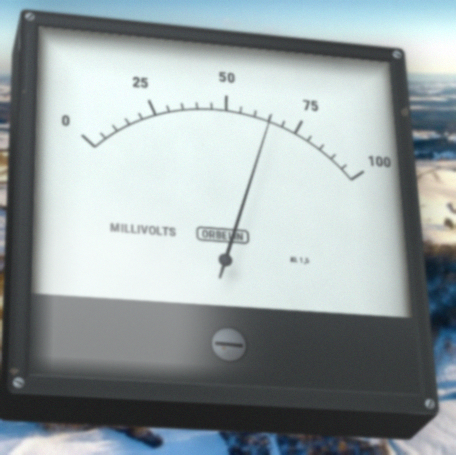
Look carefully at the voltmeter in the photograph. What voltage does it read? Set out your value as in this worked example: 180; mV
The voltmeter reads 65; mV
